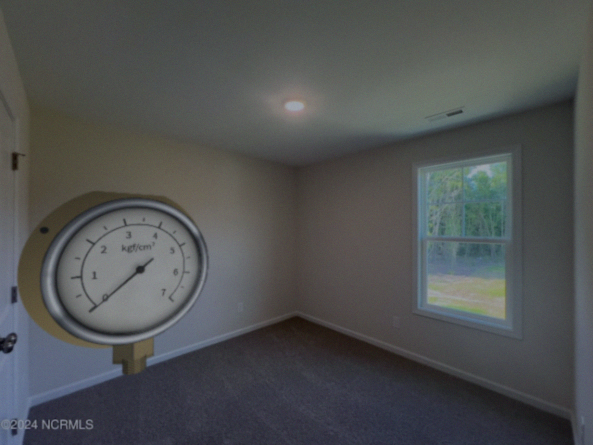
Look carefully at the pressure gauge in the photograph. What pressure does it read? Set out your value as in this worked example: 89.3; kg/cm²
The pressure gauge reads 0; kg/cm²
